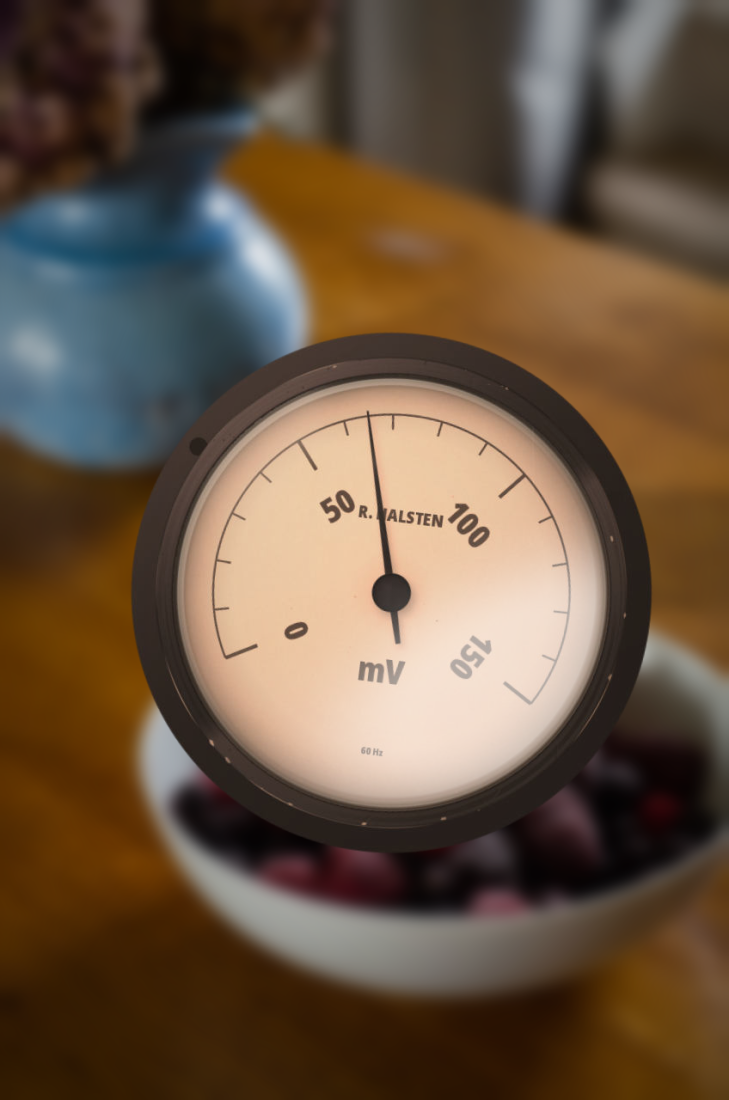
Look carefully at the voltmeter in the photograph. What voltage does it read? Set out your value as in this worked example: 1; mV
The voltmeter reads 65; mV
